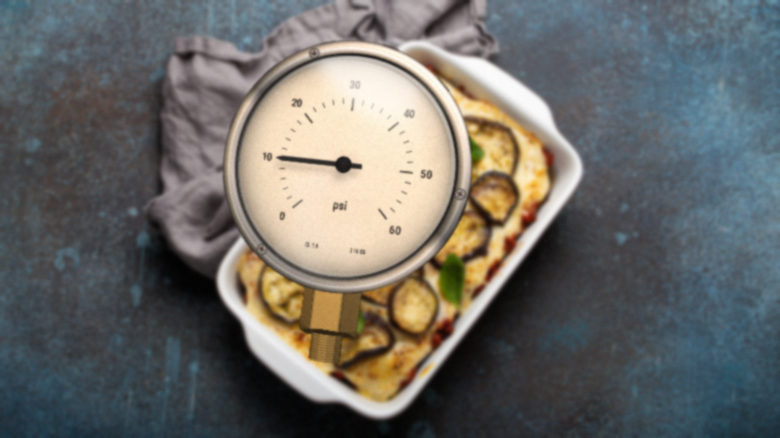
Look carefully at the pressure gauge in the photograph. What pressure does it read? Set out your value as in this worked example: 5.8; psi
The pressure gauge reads 10; psi
